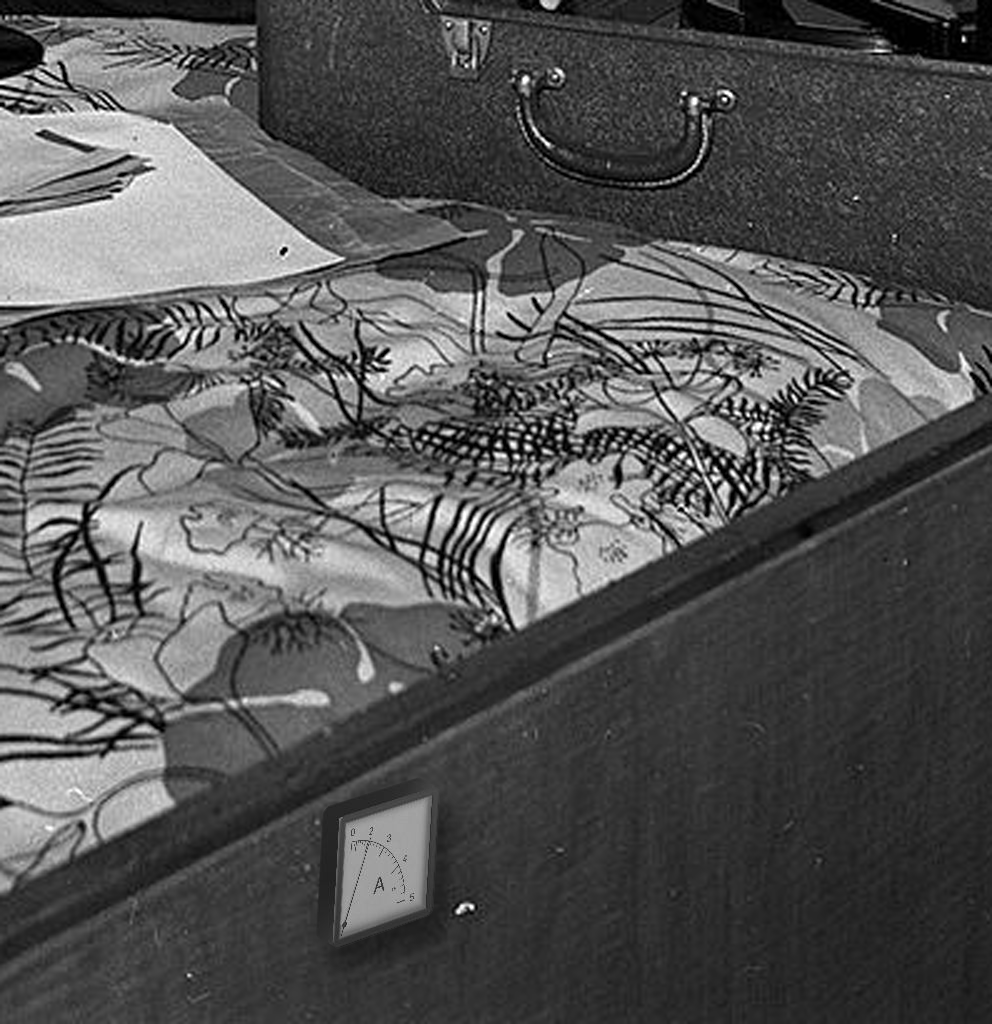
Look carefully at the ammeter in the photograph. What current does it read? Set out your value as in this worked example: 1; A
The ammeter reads 2; A
